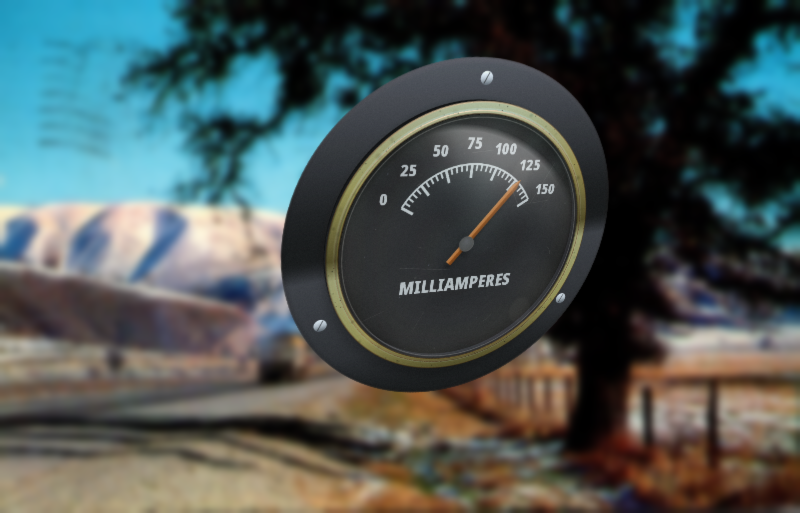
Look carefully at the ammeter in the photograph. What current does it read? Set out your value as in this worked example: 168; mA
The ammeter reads 125; mA
